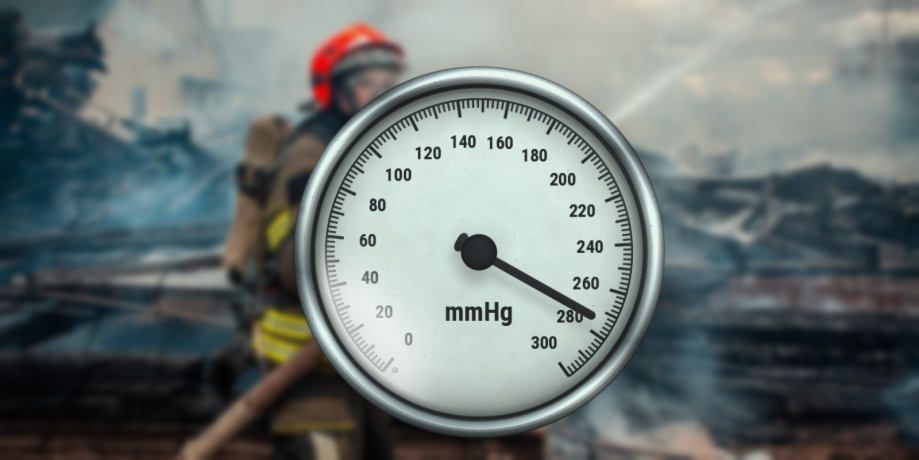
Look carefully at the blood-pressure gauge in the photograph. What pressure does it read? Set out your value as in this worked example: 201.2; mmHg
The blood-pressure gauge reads 274; mmHg
